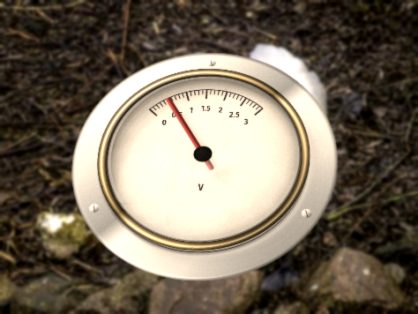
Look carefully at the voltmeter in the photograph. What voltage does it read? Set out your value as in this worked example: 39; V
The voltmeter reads 0.5; V
